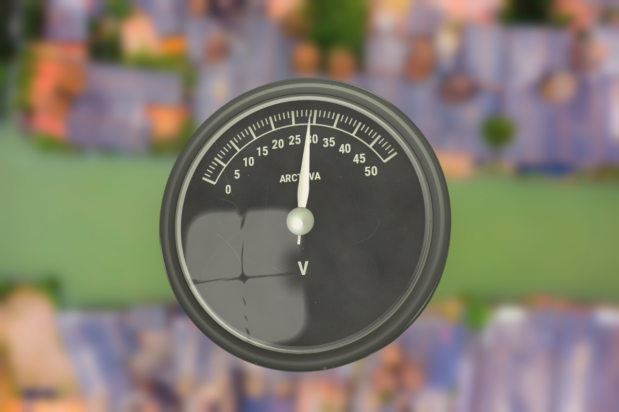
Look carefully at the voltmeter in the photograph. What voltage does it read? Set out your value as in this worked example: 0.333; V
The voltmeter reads 29; V
